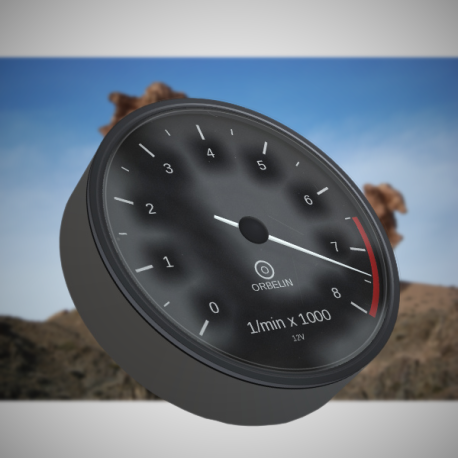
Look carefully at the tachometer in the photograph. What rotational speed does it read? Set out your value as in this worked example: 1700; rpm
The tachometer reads 7500; rpm
